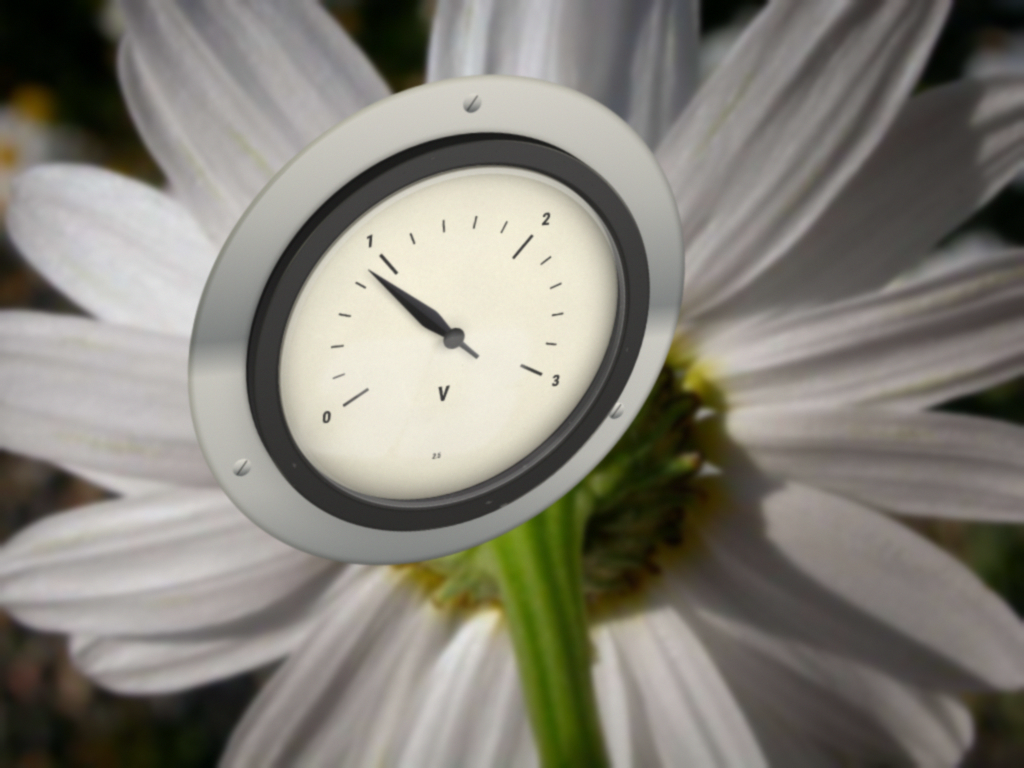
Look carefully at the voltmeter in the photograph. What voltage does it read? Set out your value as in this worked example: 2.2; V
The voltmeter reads 0.9; V
